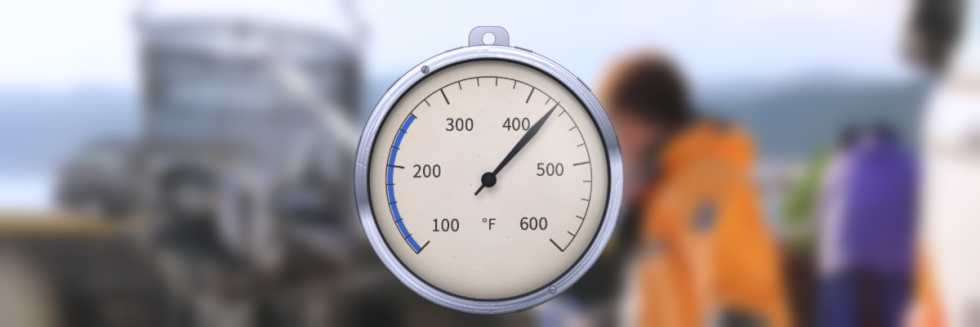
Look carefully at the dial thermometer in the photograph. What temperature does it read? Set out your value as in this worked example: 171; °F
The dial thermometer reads 430; °F
